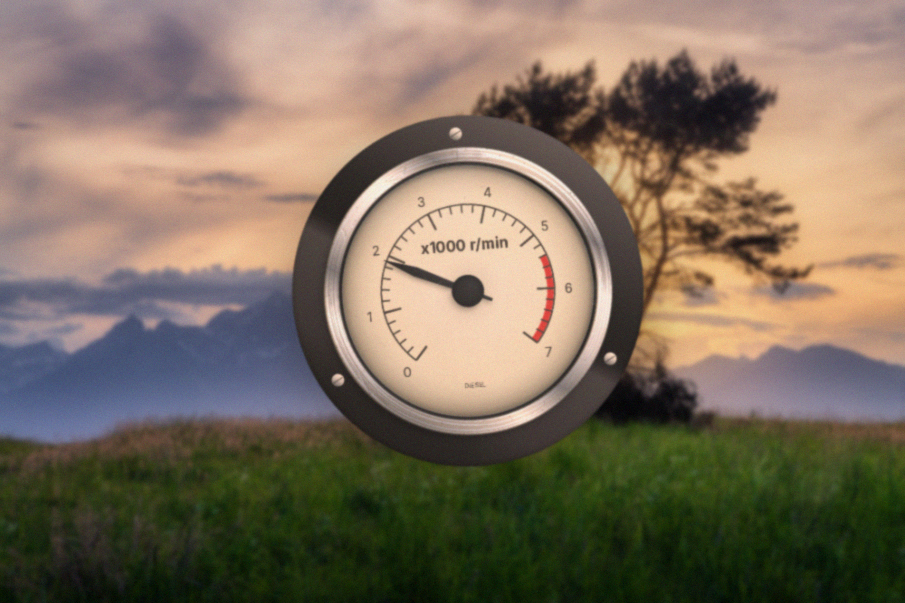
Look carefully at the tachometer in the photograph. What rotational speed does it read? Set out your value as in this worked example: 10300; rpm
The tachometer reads 1900; rpm
